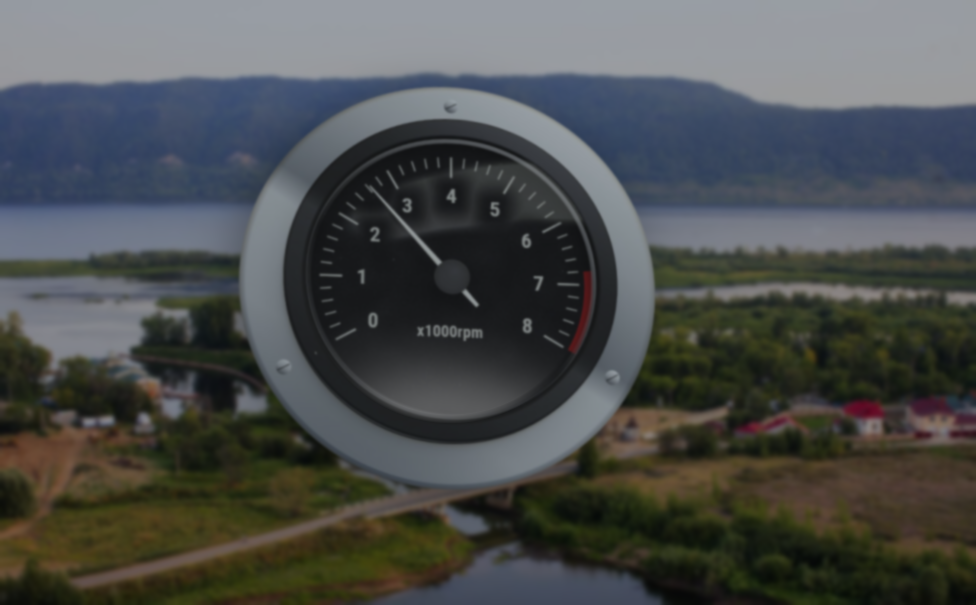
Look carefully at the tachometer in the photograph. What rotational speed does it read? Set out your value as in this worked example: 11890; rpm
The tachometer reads 2600; rpm
